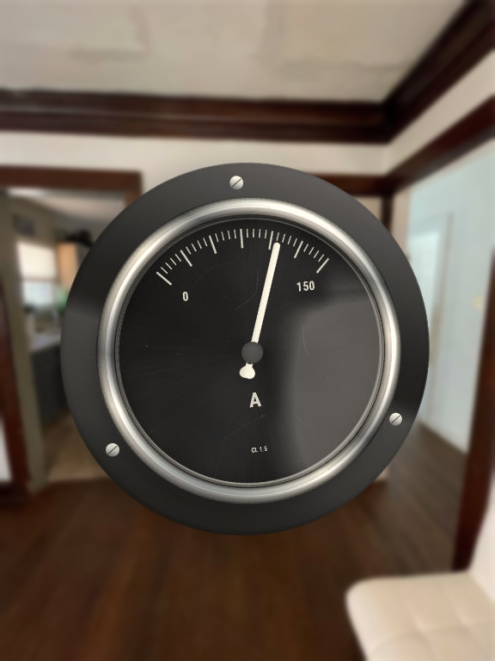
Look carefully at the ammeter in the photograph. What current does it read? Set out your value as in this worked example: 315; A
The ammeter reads 105; A
